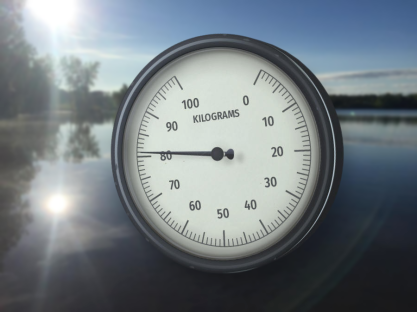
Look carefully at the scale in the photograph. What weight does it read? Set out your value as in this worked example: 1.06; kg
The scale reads 81; kg
